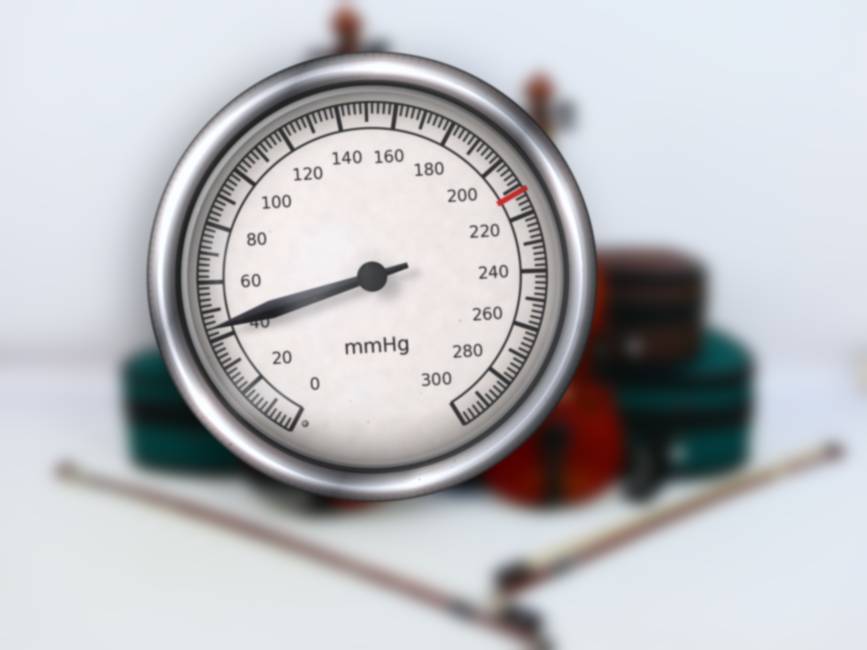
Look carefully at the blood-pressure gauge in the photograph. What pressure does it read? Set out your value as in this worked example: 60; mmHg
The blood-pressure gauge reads 44; mmHg
